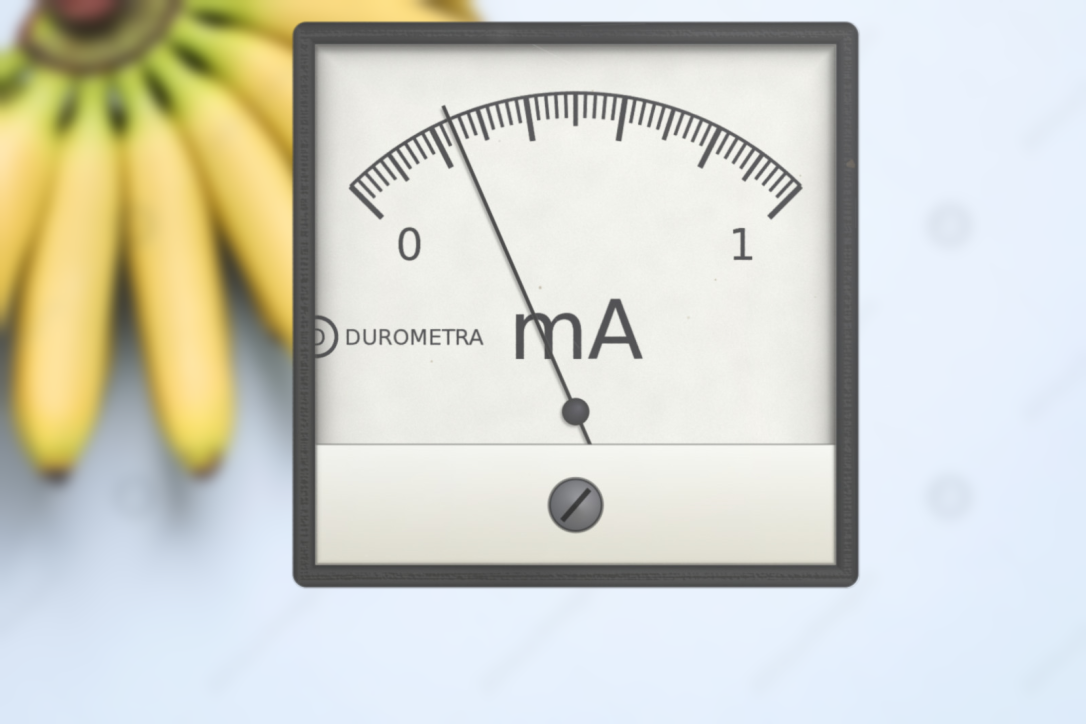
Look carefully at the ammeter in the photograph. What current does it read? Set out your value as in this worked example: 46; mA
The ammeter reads 0.24; mA
